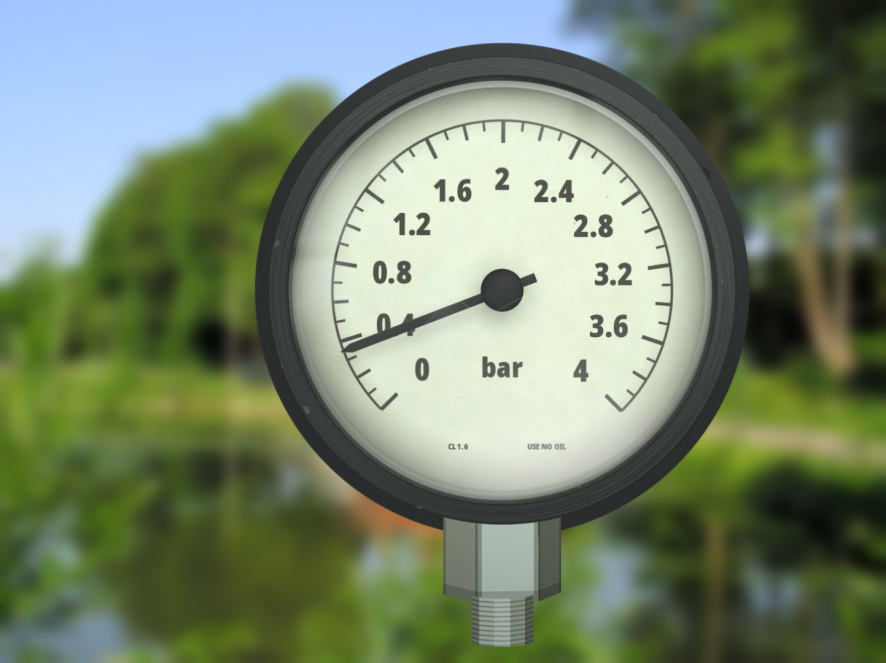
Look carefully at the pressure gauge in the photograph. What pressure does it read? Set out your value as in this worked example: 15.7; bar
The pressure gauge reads 0.35; bar
